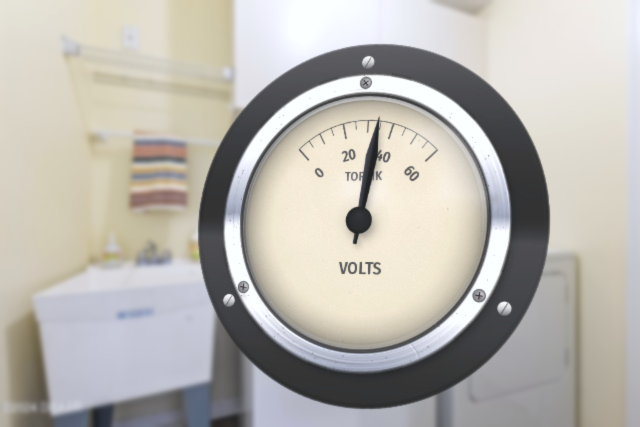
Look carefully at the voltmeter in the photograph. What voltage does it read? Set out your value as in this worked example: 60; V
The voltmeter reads 35; V
